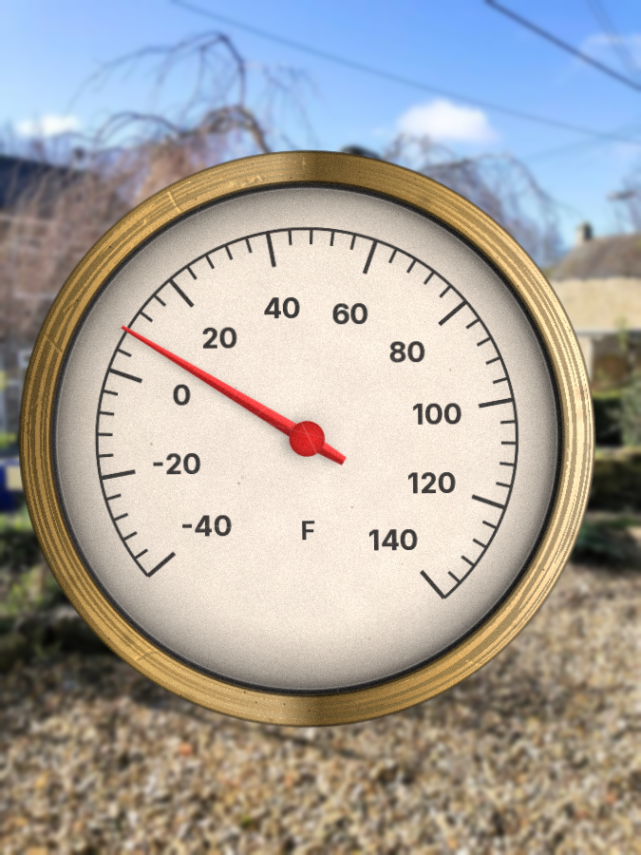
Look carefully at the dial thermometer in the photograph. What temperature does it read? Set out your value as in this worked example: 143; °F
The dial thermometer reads 8; °F
